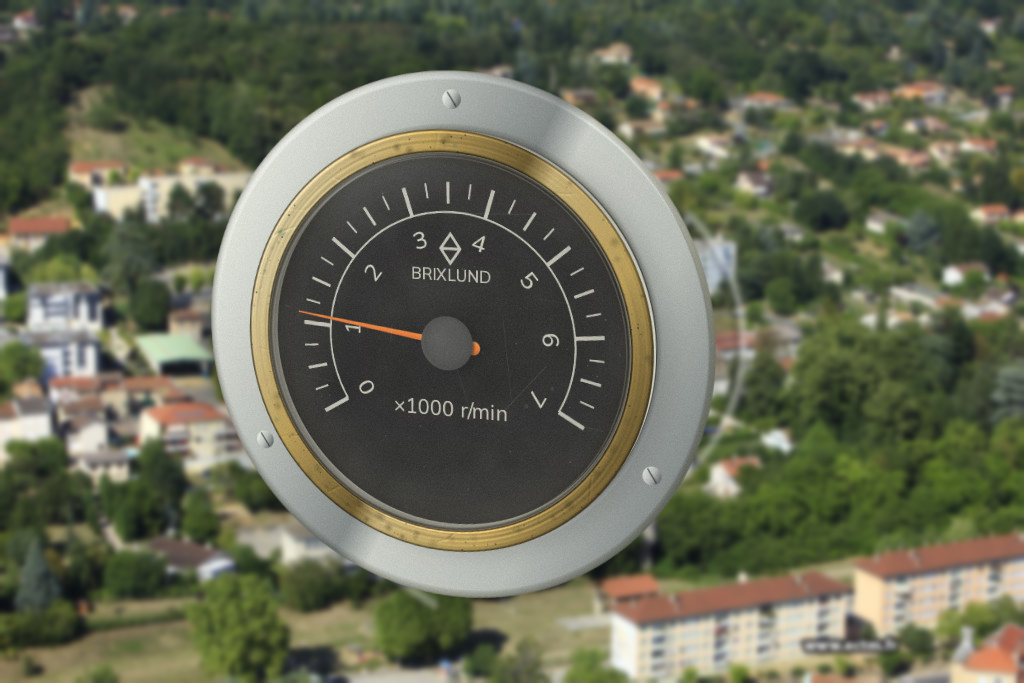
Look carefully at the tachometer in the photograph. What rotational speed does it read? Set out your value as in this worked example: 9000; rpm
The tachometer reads 1125; rpm
